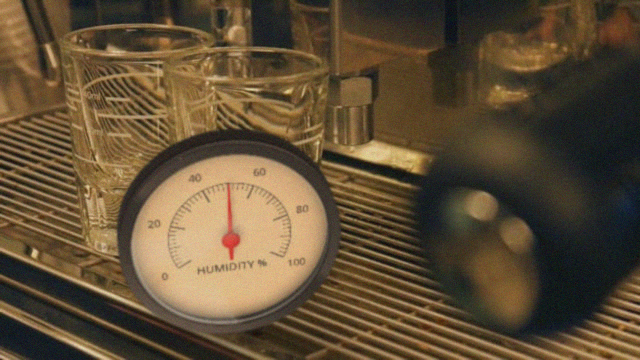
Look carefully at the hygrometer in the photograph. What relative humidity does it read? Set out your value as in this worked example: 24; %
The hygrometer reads 50; %
